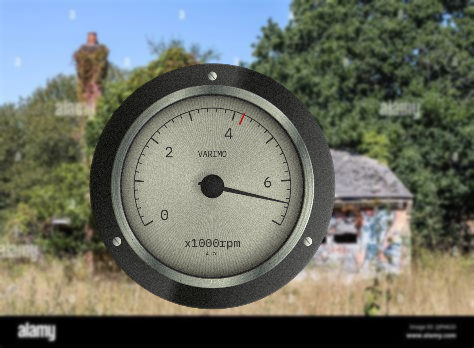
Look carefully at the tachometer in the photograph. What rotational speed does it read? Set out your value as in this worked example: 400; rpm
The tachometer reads 6500; rpm
